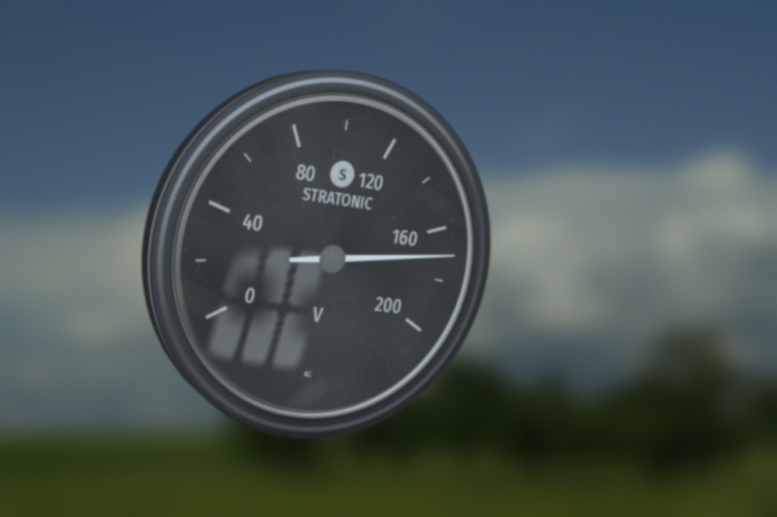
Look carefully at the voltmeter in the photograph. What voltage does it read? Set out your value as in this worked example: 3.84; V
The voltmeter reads 170; V
